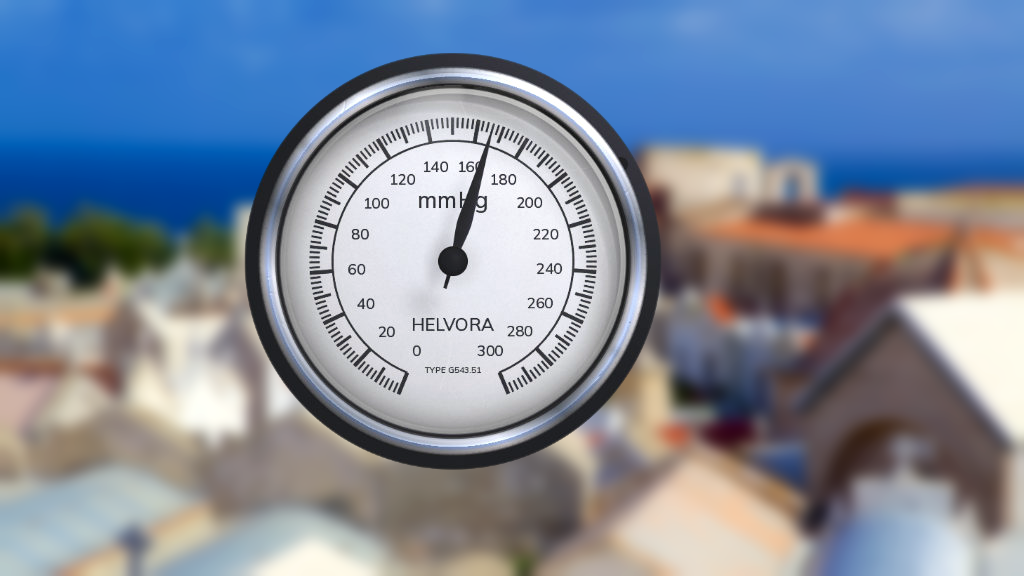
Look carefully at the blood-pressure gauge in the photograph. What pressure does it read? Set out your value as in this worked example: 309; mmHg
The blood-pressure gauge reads 166; mmHg
